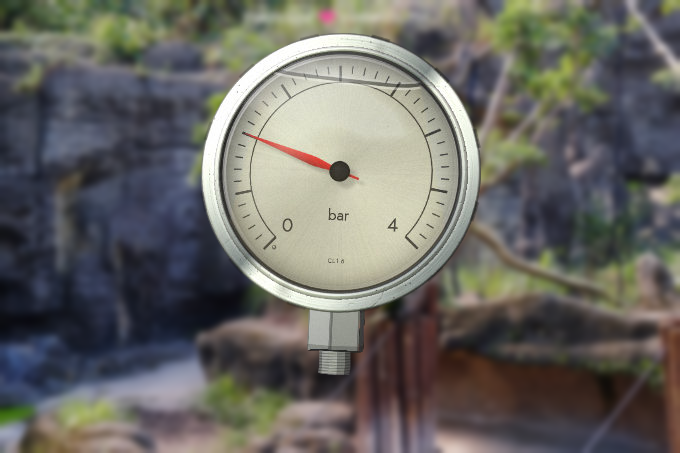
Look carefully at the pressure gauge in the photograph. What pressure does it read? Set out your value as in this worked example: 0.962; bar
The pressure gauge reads 1; bar
